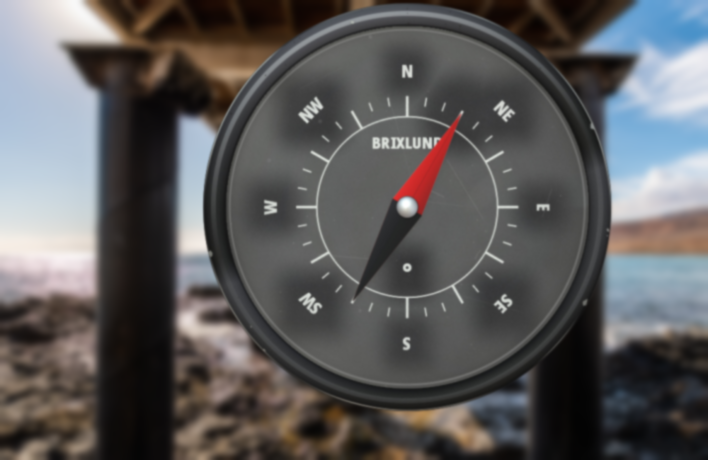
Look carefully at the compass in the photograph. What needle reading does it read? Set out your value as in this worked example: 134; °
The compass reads 30; °
